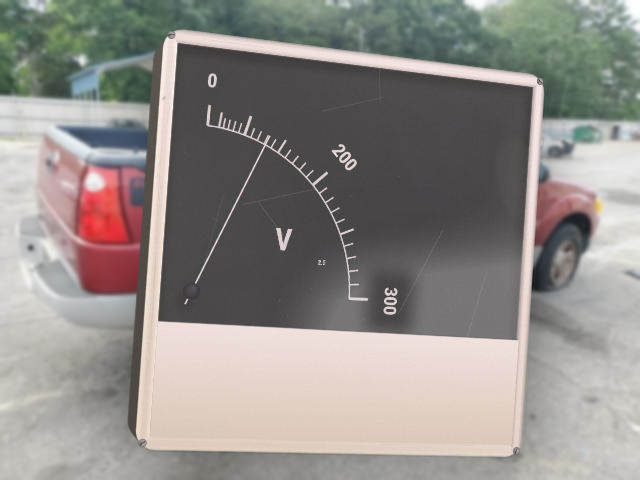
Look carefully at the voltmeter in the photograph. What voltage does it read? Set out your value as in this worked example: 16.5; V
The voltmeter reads 130; V
